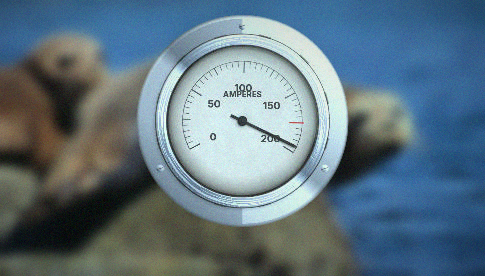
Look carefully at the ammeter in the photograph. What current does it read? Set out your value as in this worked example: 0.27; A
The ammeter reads 195; A
